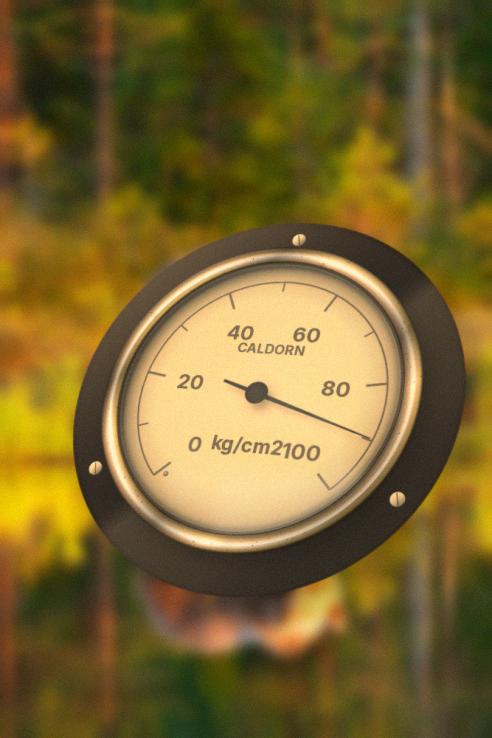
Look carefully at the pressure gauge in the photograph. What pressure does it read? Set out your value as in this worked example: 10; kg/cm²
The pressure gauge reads 90; kg/cm²
